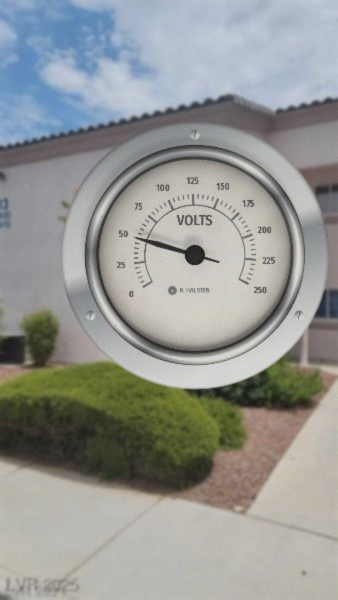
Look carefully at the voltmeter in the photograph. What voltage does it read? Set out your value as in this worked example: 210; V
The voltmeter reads 50; V
